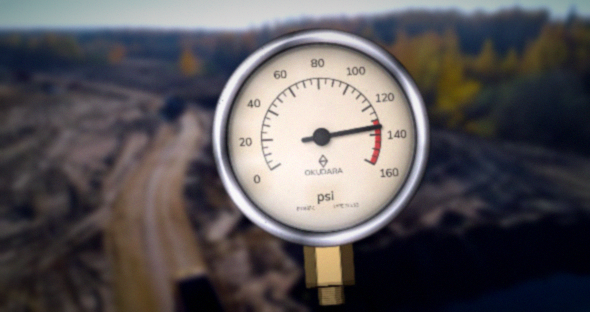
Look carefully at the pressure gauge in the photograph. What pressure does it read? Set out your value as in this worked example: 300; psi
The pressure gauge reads 135; psi
